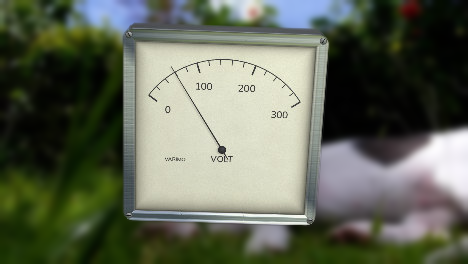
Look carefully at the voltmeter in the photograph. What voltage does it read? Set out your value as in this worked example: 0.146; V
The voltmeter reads 60; V
